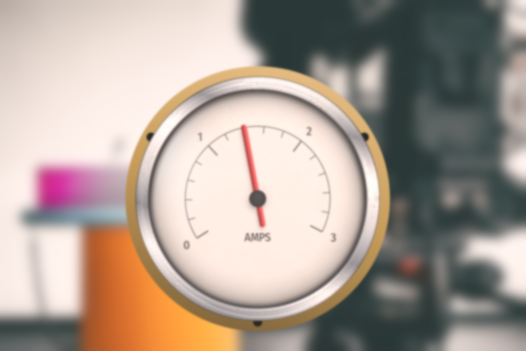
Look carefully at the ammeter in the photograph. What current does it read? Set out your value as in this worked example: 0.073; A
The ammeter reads 1.4; A
